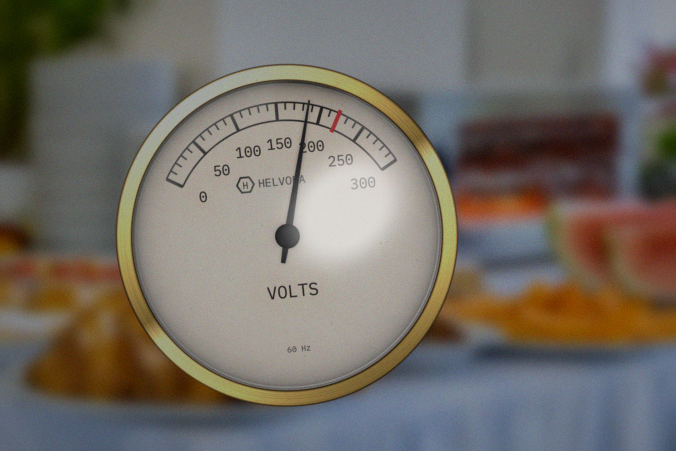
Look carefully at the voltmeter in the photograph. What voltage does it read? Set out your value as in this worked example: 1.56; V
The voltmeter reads 185; V
